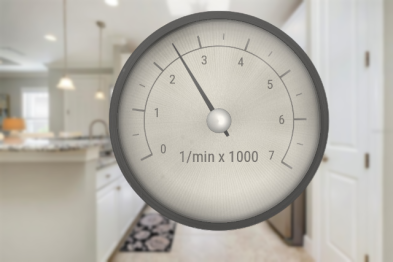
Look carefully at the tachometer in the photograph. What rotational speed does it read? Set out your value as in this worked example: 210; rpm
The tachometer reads 2500; rpm
